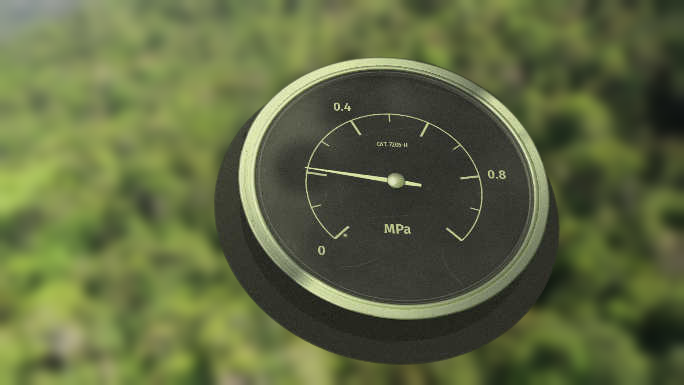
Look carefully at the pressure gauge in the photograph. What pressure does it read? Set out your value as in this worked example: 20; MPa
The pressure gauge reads 0.2; MPa
